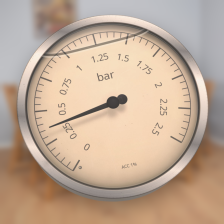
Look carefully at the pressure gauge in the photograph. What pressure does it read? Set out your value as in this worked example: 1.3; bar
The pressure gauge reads 0.35; bar
